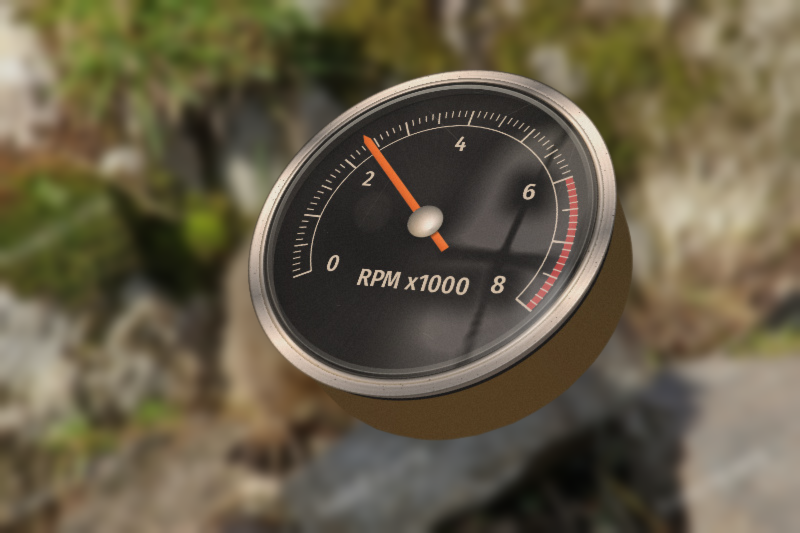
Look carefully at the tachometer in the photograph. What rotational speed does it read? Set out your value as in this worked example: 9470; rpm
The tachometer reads 2400; rpm
